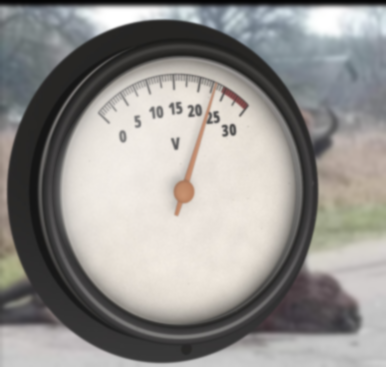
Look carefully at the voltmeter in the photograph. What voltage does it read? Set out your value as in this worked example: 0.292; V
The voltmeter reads 22.5; V
